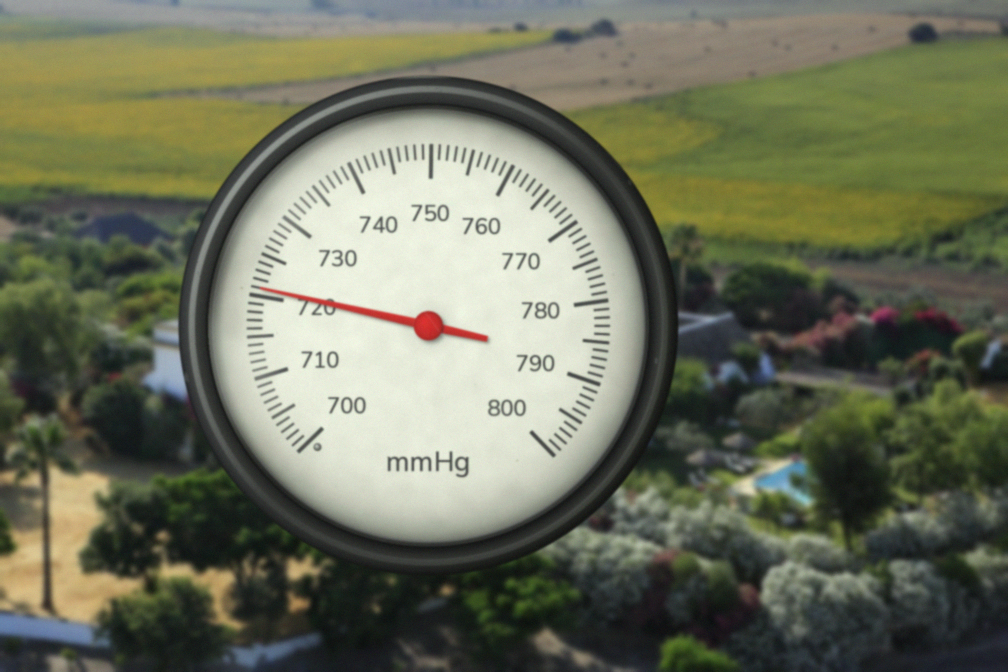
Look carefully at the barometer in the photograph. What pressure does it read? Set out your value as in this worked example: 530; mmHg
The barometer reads 721; mmHg
